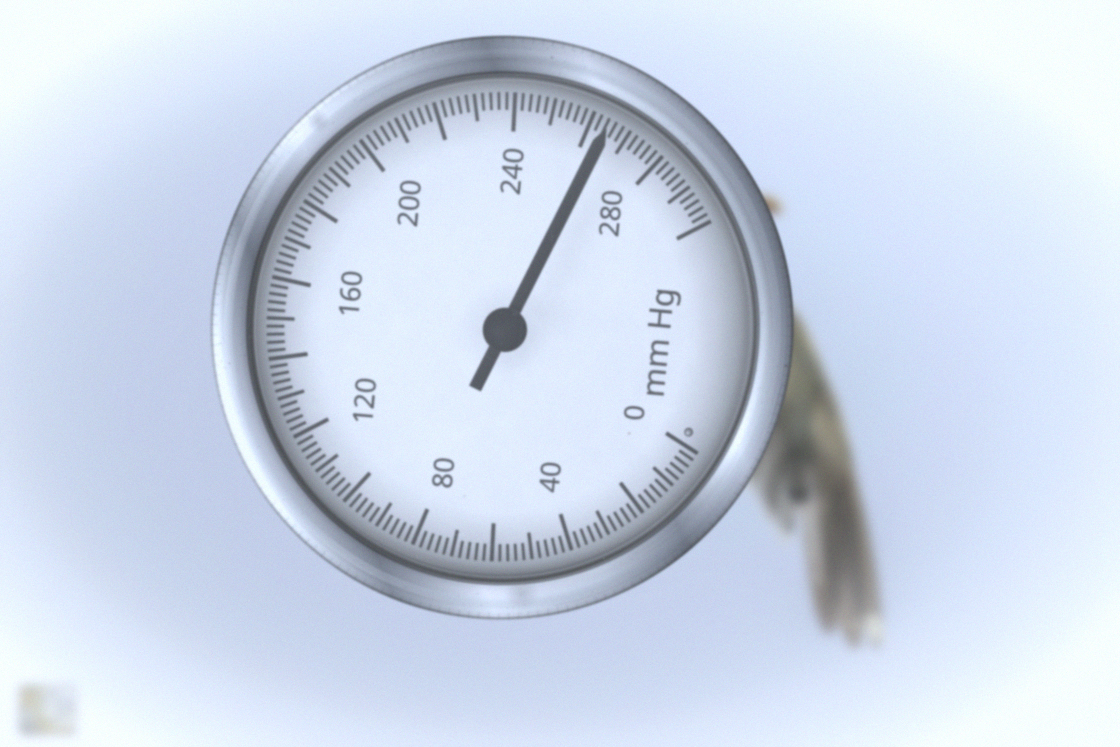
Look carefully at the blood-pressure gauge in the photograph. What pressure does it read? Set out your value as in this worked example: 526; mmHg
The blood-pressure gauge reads 264; mmHg
